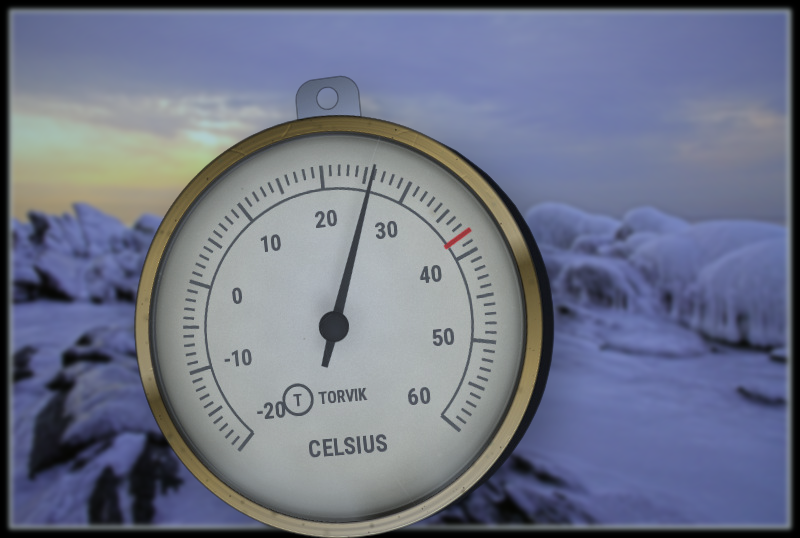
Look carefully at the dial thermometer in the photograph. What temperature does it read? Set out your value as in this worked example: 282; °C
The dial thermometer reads 26; °C
